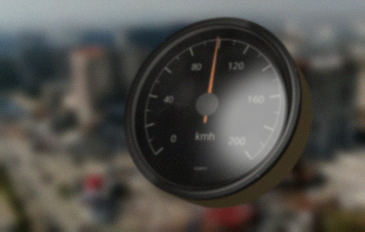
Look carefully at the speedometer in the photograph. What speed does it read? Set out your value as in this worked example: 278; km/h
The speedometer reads 100; km/h
